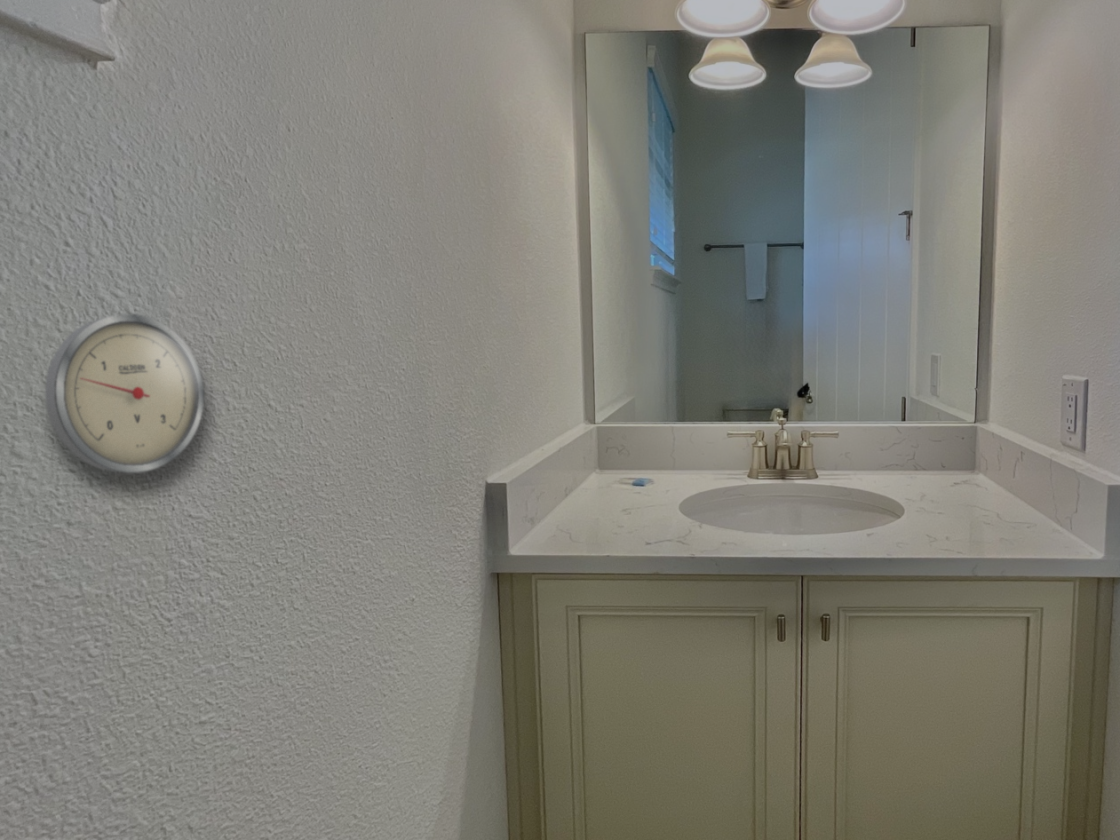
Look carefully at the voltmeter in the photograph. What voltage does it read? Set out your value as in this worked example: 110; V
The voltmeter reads 0.7; V
